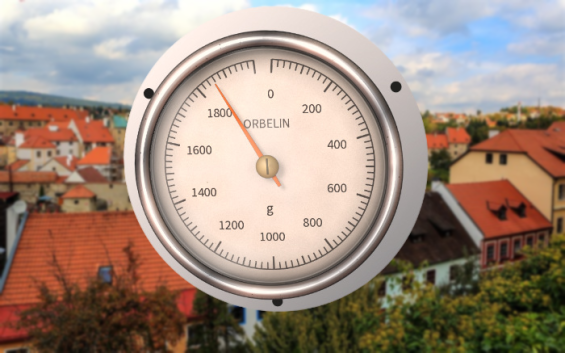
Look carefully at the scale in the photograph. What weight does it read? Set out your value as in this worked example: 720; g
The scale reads 1860; g
